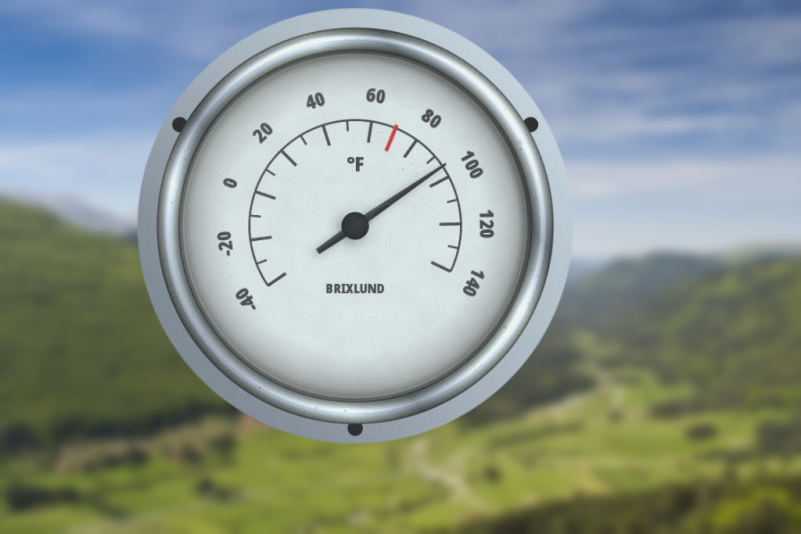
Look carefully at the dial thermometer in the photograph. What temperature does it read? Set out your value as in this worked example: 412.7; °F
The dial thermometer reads 95; °F
